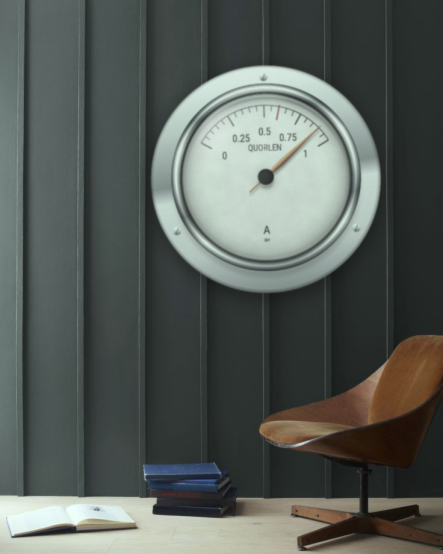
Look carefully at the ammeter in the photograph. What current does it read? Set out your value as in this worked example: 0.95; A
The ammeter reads 0.9; A
